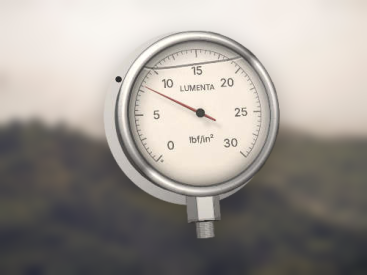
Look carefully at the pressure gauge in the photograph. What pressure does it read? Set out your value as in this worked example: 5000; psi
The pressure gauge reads 8; psi
